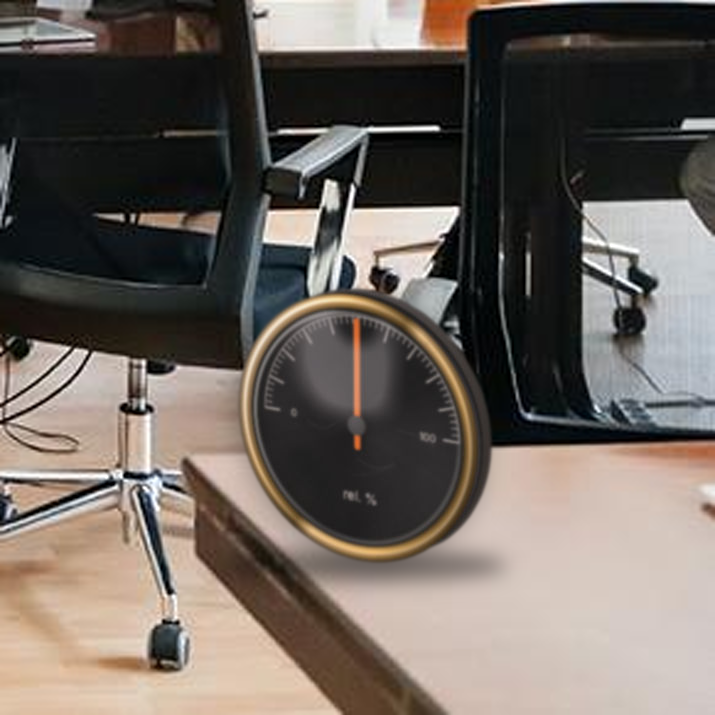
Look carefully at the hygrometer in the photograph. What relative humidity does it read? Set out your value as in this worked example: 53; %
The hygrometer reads 50; %
